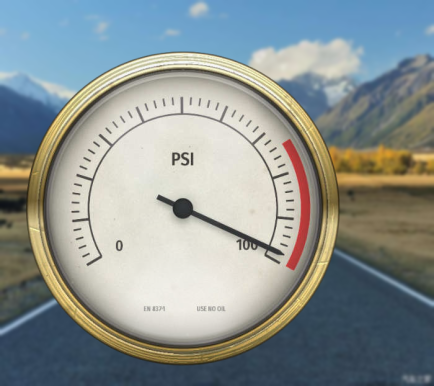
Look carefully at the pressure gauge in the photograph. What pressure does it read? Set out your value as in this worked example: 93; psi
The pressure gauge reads 98; psi
